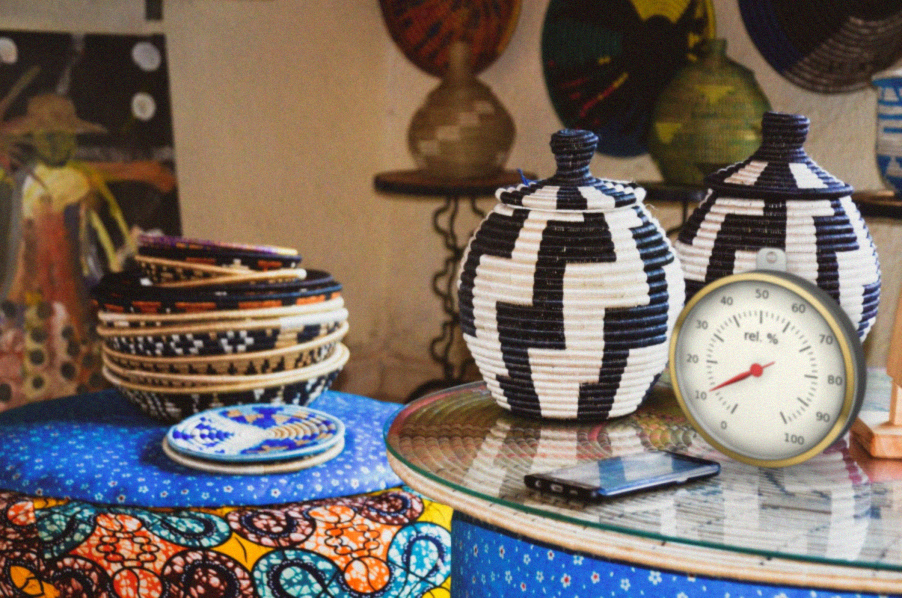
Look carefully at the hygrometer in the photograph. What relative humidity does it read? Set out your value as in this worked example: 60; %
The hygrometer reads 10; %
